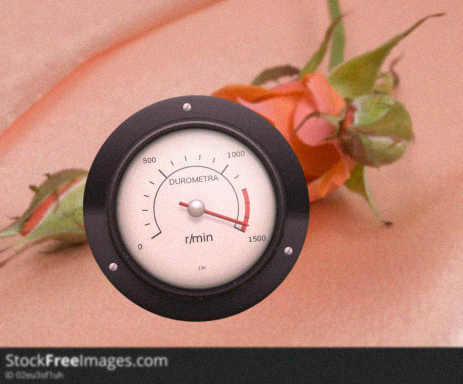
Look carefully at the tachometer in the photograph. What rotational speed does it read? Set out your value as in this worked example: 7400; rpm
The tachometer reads 1450; rpm
